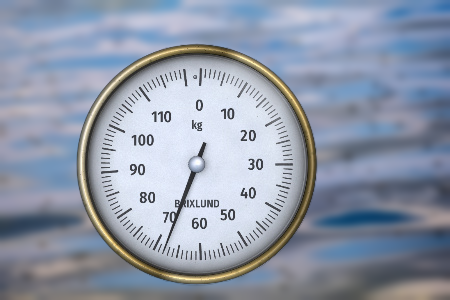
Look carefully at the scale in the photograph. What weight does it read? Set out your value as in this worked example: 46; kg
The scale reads 68; kg
